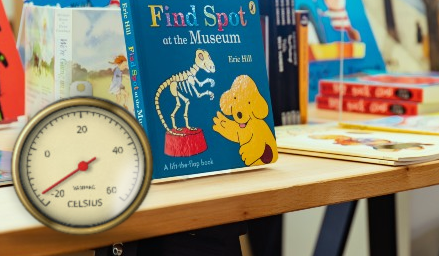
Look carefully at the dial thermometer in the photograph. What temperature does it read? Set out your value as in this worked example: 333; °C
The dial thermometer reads -16; °C
